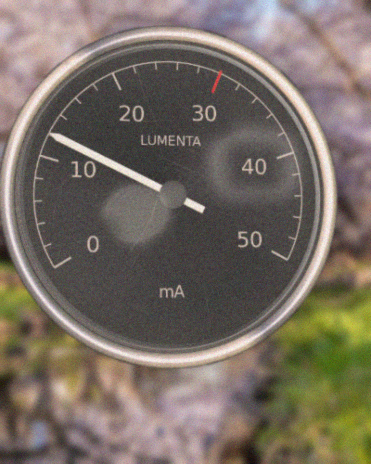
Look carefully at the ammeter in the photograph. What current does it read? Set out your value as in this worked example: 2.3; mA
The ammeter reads 12; mA
